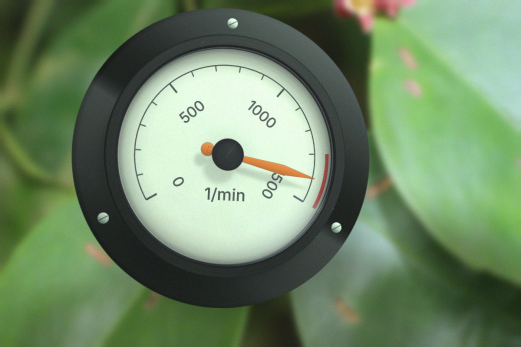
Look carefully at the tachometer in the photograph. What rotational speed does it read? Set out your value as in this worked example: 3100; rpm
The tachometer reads 1400; rpm
